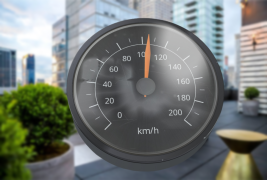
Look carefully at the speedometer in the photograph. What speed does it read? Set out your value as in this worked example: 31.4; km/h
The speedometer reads 105; km/h
